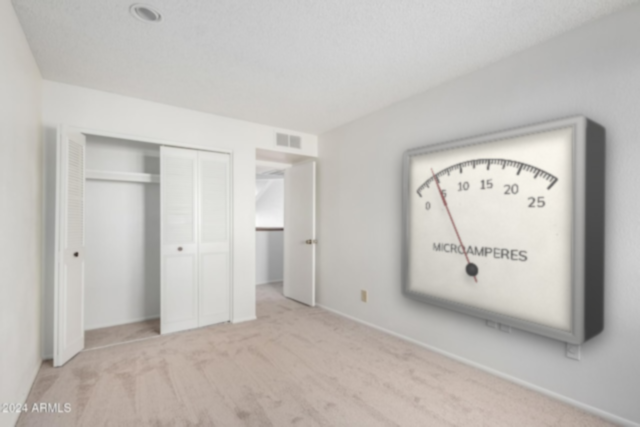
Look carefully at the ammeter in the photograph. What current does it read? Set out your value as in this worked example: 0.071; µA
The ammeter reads 5; µA
